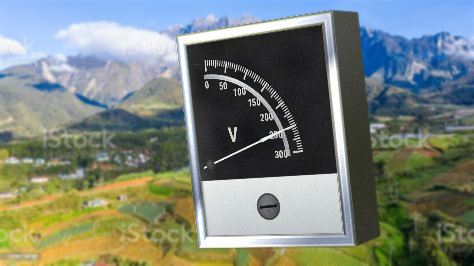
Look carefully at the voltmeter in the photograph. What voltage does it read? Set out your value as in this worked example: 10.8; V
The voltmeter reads 250; V
